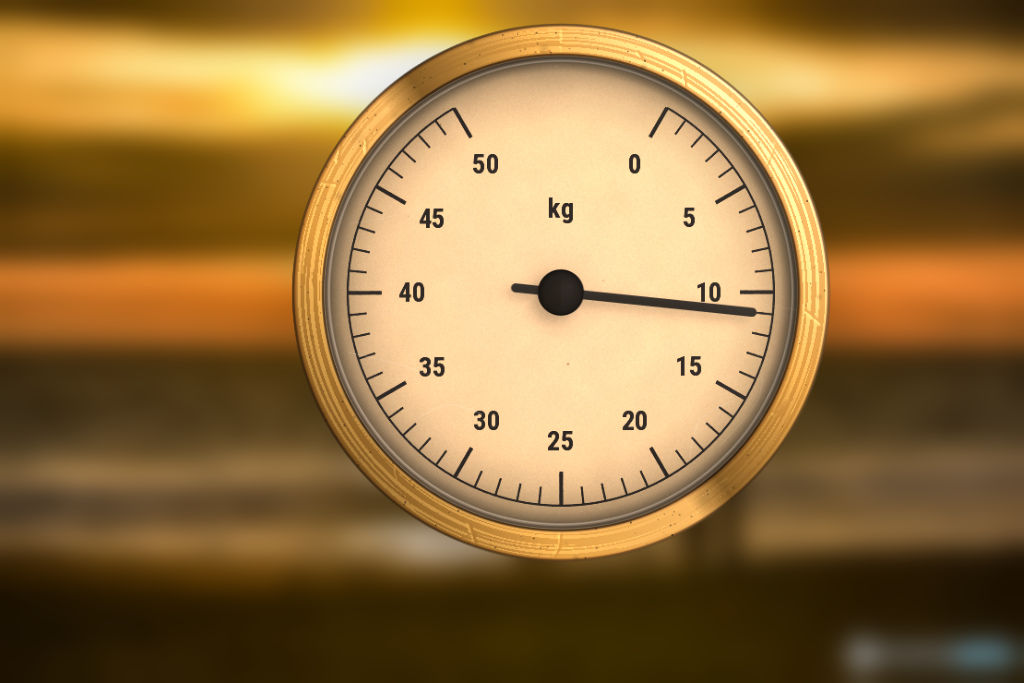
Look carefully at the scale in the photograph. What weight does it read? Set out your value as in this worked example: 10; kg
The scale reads 11; kg
